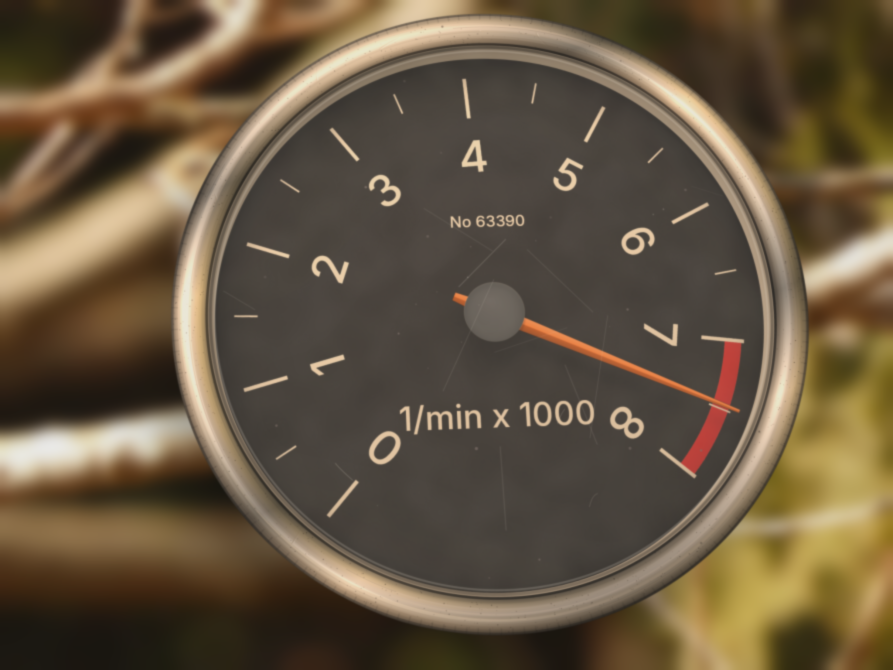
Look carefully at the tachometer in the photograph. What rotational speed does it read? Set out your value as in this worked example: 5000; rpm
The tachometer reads 7500; rpm
